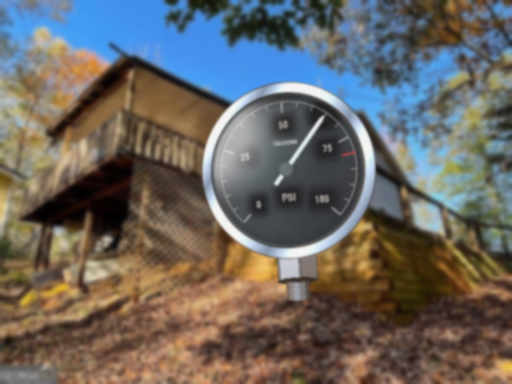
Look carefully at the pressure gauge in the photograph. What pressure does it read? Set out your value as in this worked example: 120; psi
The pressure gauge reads 65; psi
